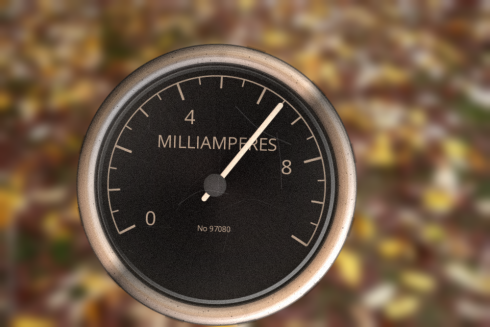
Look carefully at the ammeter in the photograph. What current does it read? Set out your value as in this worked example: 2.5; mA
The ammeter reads 6.5; mA
